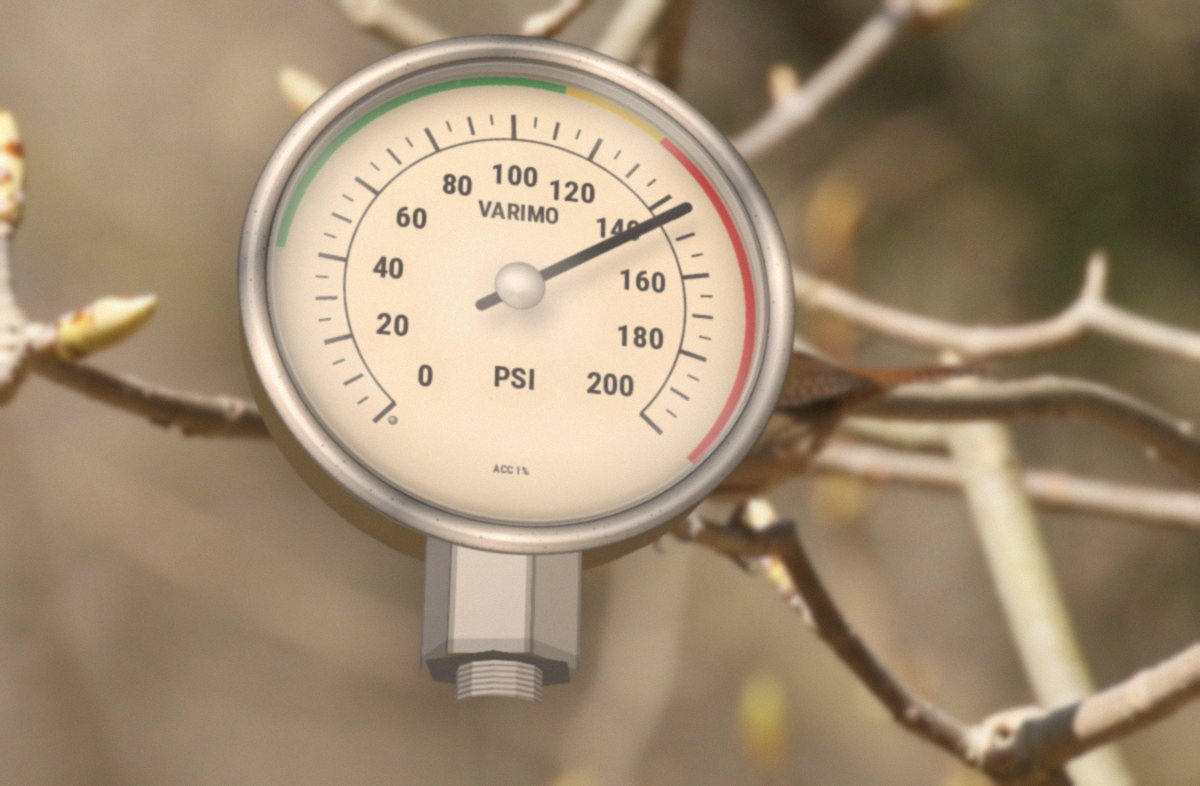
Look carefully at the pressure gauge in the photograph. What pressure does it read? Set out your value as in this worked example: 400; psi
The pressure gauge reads 145; psi
